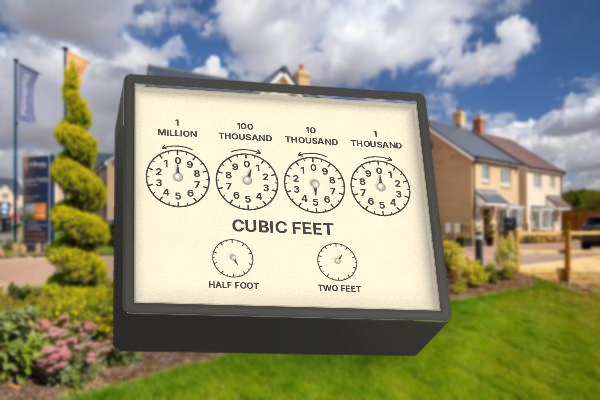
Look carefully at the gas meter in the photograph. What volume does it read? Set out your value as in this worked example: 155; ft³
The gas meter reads 5000; ft³
